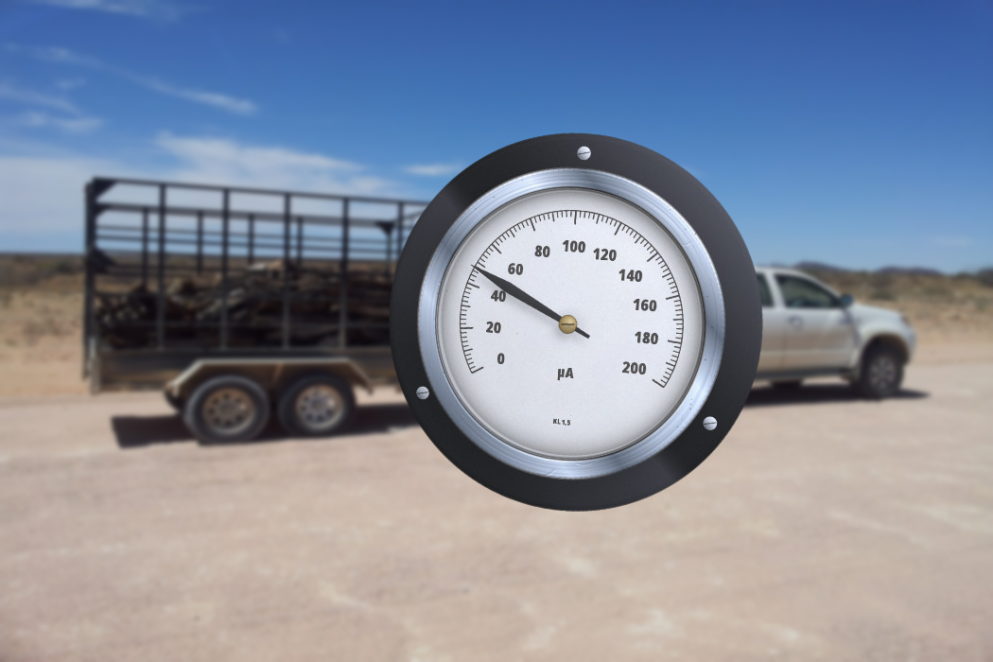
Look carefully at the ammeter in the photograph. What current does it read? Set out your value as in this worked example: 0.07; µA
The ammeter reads 48; µA
